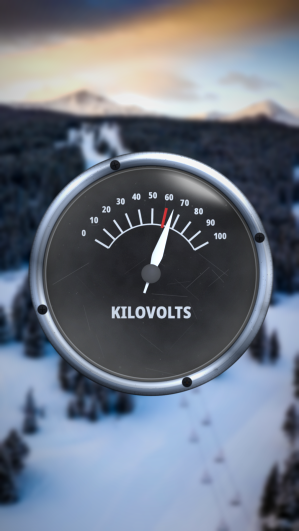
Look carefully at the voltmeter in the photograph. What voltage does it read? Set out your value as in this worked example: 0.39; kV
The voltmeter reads 65; kV
